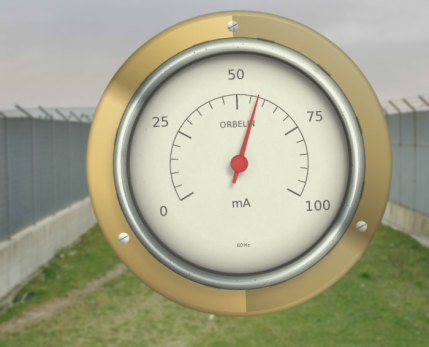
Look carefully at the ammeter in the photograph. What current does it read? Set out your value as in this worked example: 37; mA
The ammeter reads 57.5; mA
